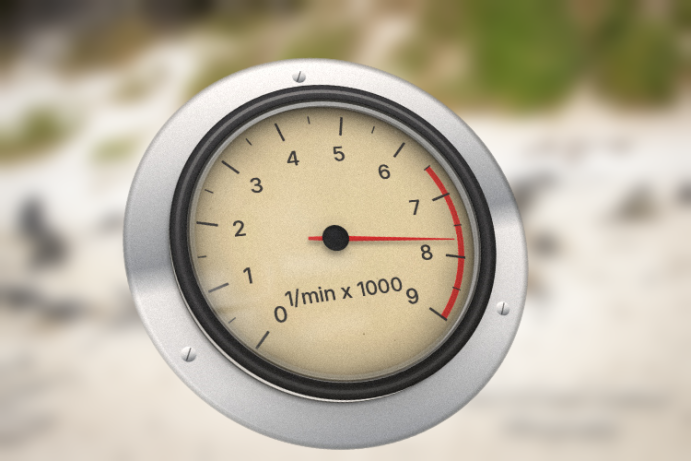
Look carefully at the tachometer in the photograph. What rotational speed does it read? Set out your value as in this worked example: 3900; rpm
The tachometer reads 7750; rpm
